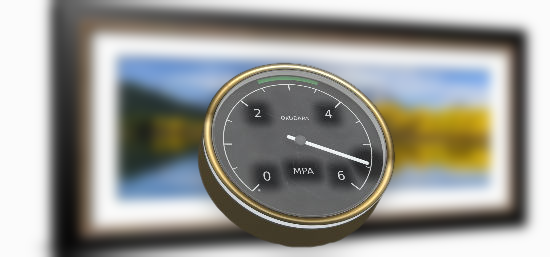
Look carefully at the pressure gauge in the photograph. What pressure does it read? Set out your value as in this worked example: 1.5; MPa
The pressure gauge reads 5.5; MPa
